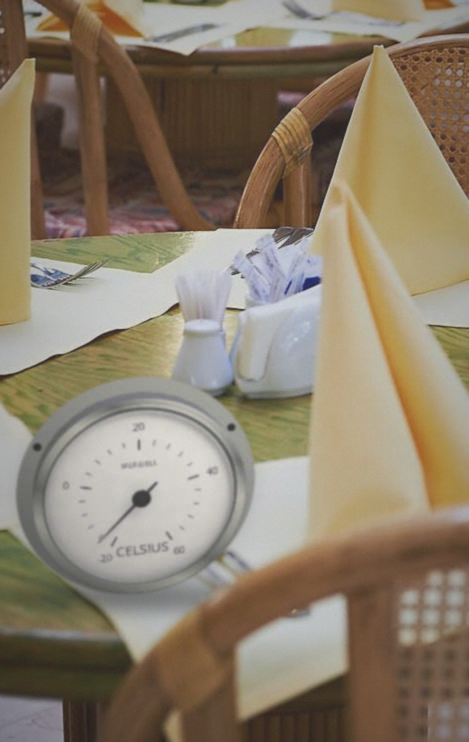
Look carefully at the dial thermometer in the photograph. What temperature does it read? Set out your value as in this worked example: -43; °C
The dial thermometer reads -16; °C
